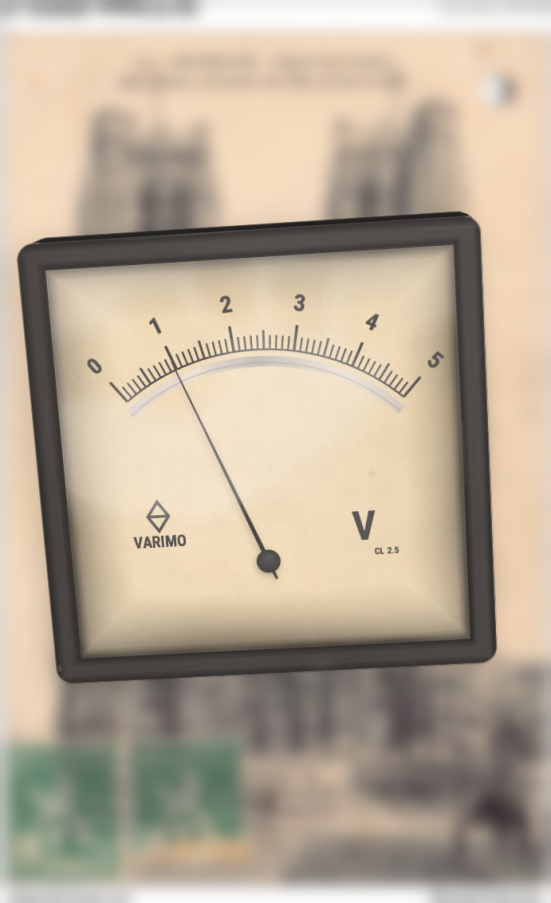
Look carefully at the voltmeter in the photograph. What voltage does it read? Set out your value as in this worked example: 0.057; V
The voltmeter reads 1; V
